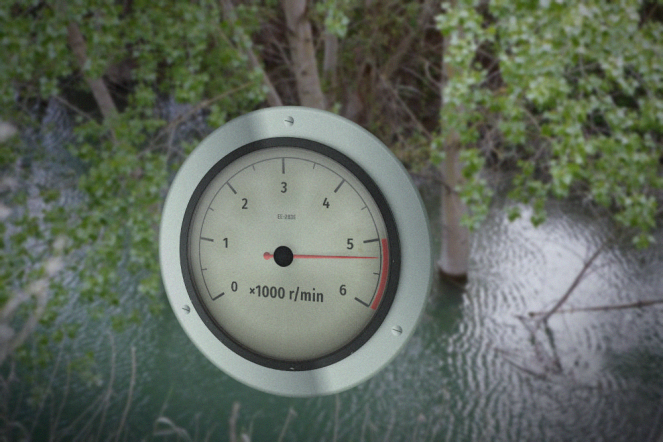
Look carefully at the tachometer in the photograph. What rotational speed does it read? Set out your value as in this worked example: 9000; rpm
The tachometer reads 5250; rpm
